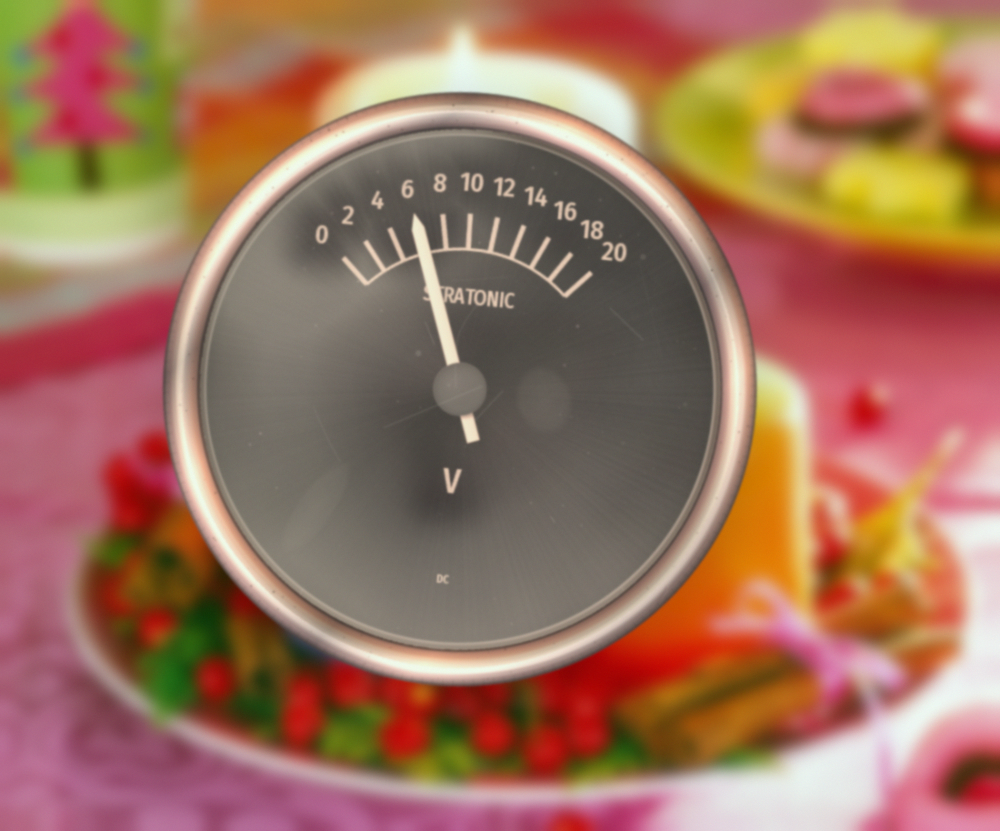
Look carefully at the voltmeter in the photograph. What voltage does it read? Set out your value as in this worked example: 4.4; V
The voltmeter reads 6; V
